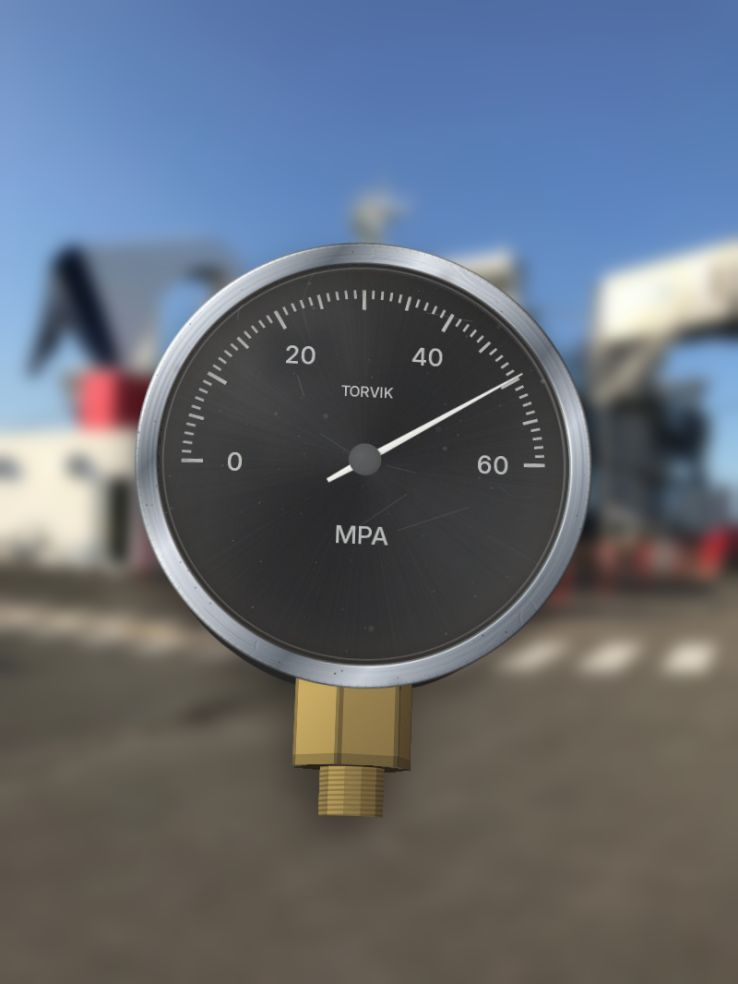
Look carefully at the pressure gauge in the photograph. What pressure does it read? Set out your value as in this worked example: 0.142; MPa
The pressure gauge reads 50; MPa
